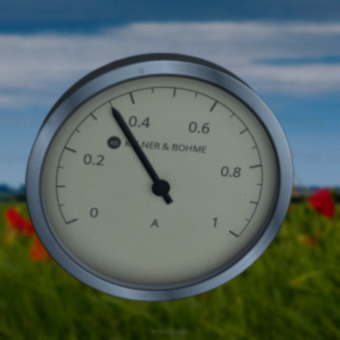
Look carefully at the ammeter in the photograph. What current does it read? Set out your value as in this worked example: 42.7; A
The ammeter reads 0.35; A
